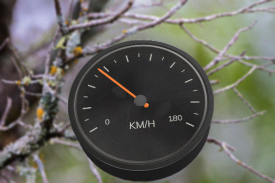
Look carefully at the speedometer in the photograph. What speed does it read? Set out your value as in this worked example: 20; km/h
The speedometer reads 55; km/h
